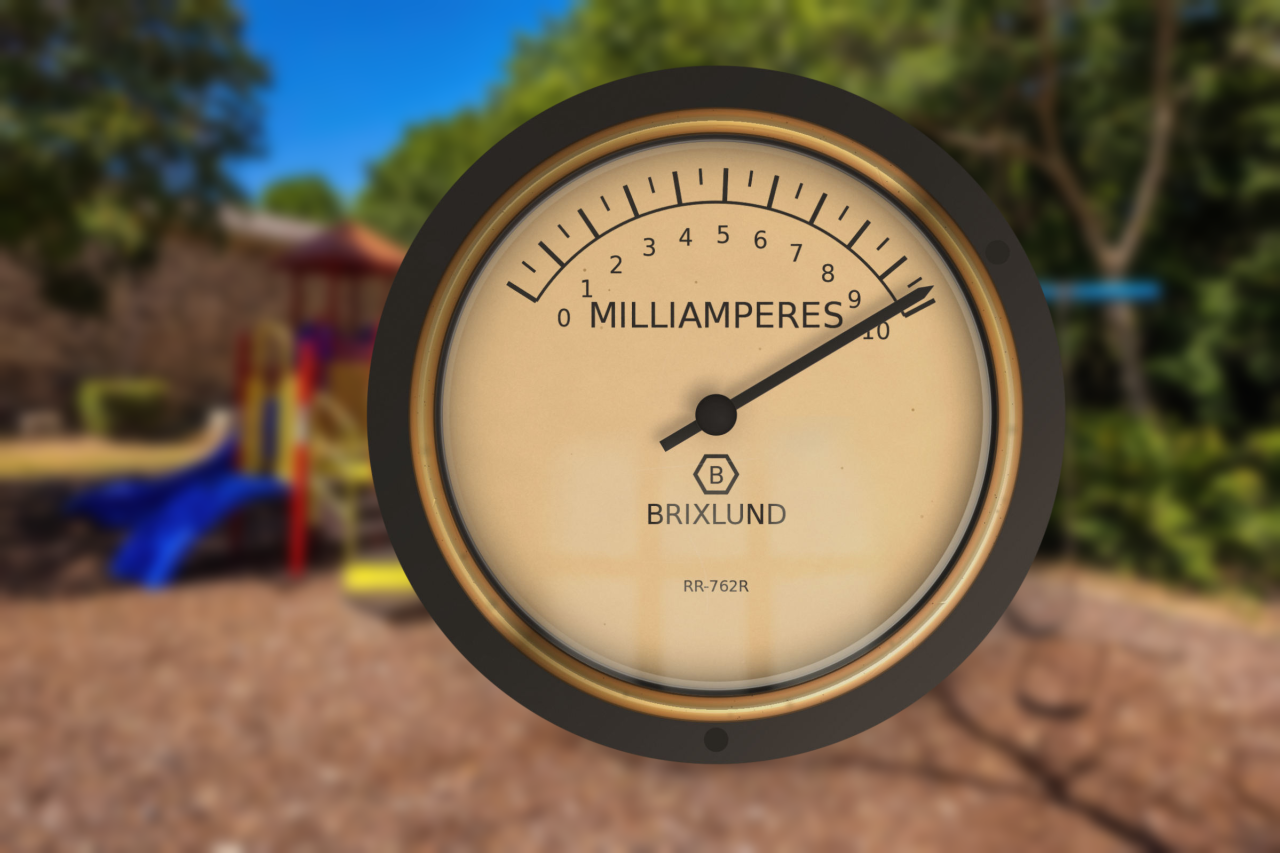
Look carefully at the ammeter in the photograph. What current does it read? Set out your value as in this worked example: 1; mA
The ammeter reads 9.75; mA
